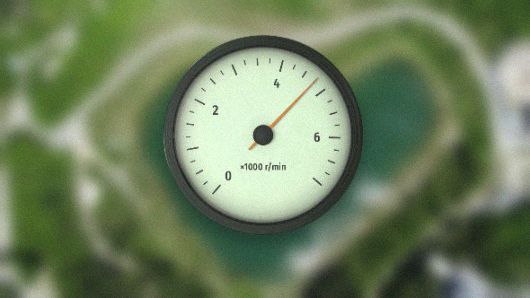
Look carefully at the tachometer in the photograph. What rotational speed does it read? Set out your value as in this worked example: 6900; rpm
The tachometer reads 4750; rpm
